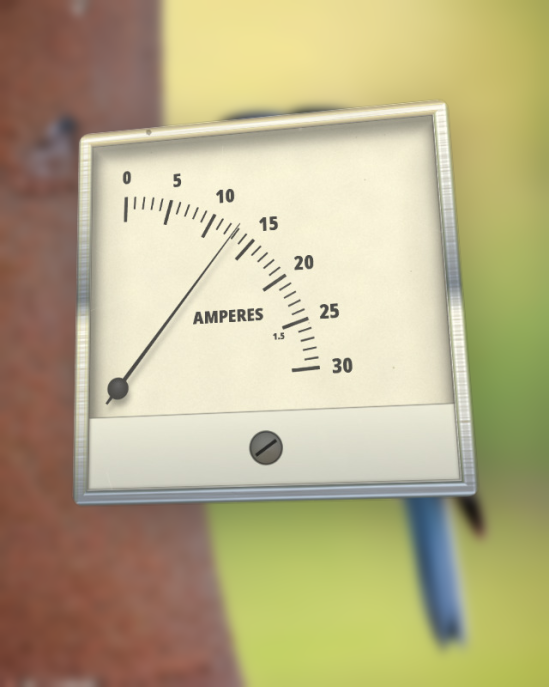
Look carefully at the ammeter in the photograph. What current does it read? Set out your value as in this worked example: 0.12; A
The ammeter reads 13; A
